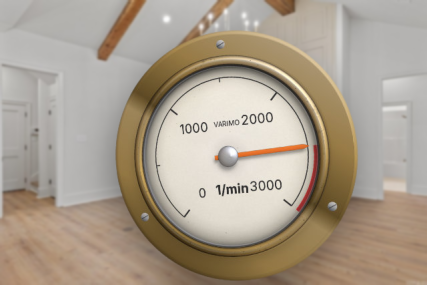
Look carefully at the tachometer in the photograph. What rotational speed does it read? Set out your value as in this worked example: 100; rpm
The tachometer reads 2500; rpm
